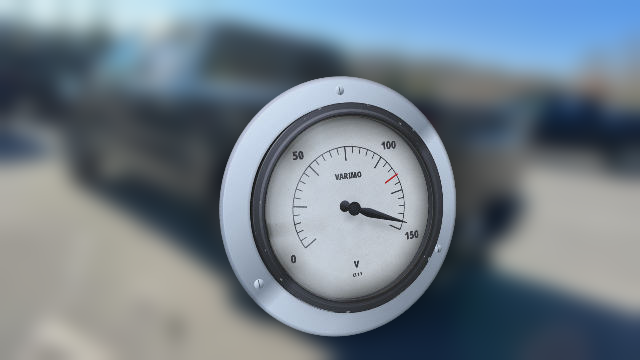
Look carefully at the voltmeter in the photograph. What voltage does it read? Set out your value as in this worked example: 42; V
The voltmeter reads 145; V
